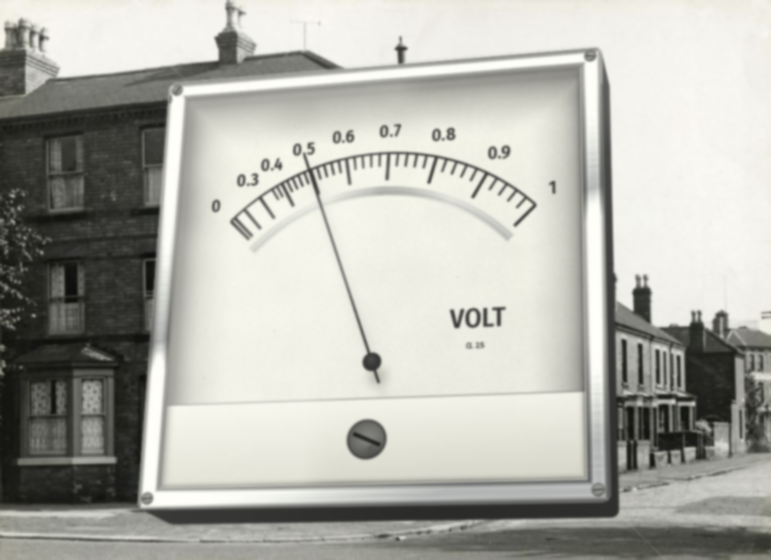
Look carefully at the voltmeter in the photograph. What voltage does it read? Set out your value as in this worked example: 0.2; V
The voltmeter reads 0.5; V
